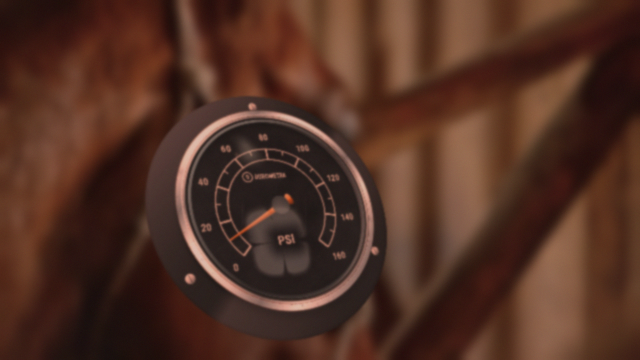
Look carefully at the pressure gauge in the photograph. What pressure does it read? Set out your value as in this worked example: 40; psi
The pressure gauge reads 10; psi
